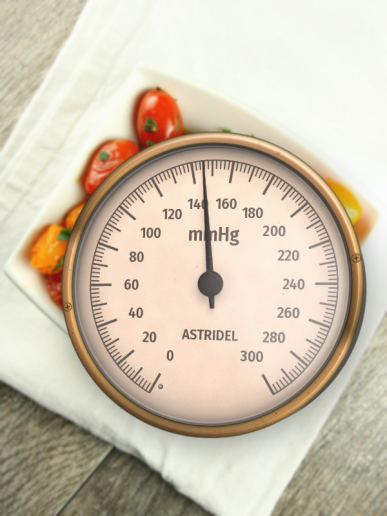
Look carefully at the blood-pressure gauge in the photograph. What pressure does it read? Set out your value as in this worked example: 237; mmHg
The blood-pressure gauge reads 146; mmHg
